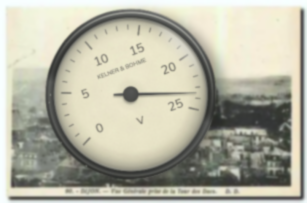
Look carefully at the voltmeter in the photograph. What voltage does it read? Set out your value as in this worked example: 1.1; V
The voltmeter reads 23.5; V
